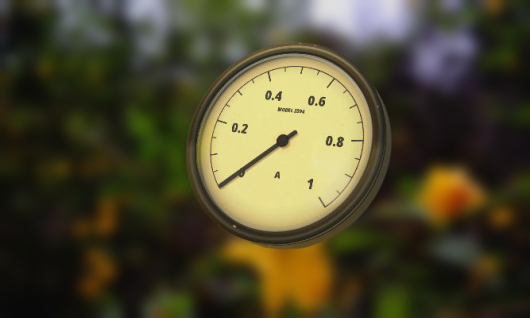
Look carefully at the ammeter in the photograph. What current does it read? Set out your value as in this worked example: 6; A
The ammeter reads 0; A
